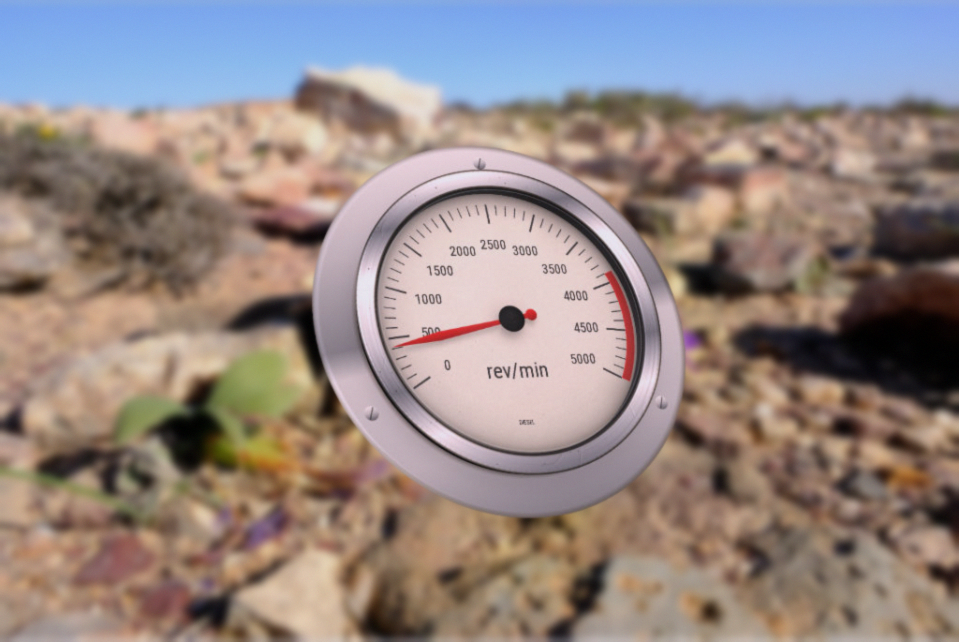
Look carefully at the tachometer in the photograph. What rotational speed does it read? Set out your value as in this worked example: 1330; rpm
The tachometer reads 400; rpm
